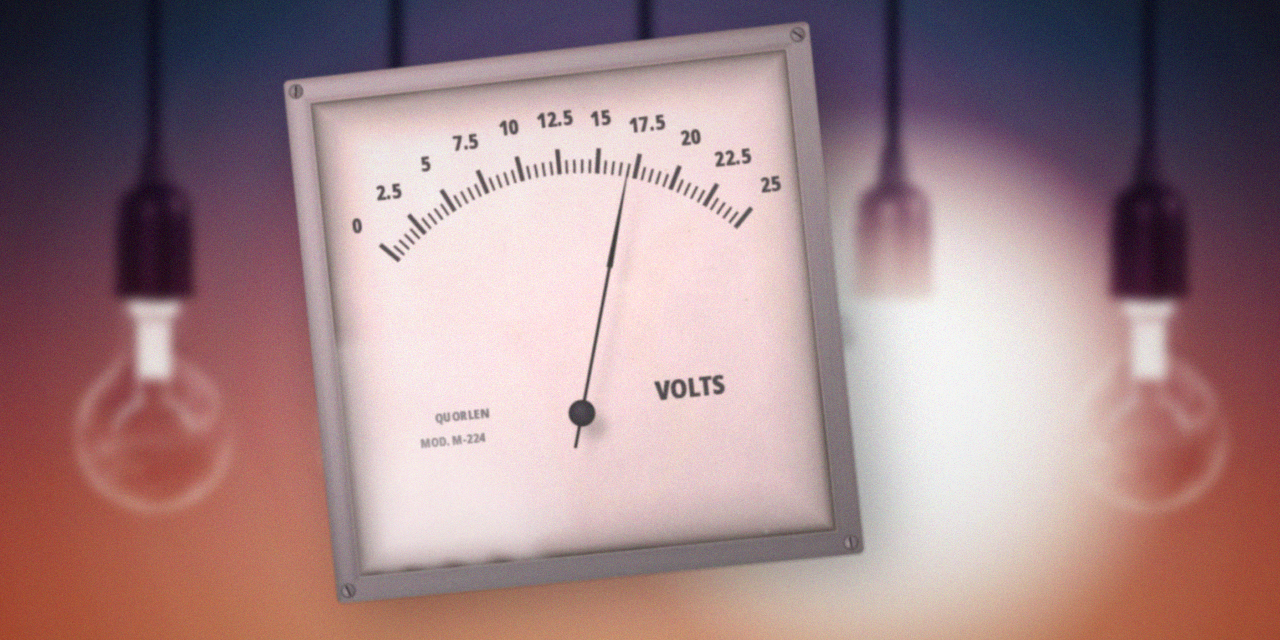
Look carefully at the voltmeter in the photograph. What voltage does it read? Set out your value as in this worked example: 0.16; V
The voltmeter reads 17; V
